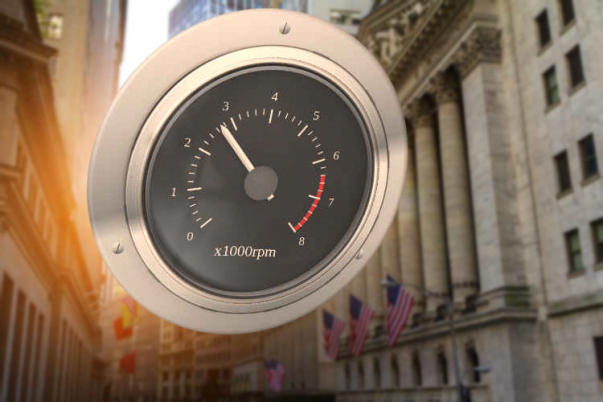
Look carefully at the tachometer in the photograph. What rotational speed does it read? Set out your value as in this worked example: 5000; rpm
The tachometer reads 2700; rpm
